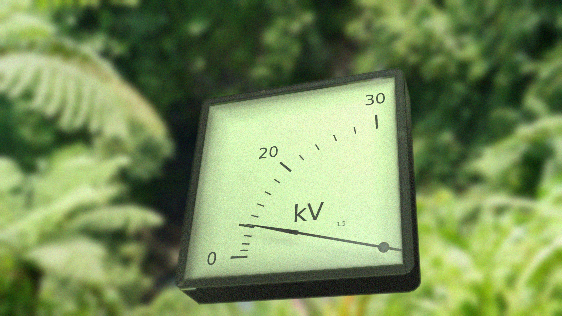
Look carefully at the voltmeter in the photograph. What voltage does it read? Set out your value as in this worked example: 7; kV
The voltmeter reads 10; kV
